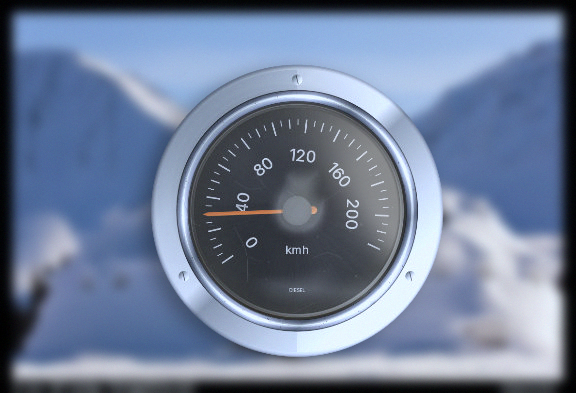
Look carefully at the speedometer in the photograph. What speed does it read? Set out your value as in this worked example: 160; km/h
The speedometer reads 30; km/h
